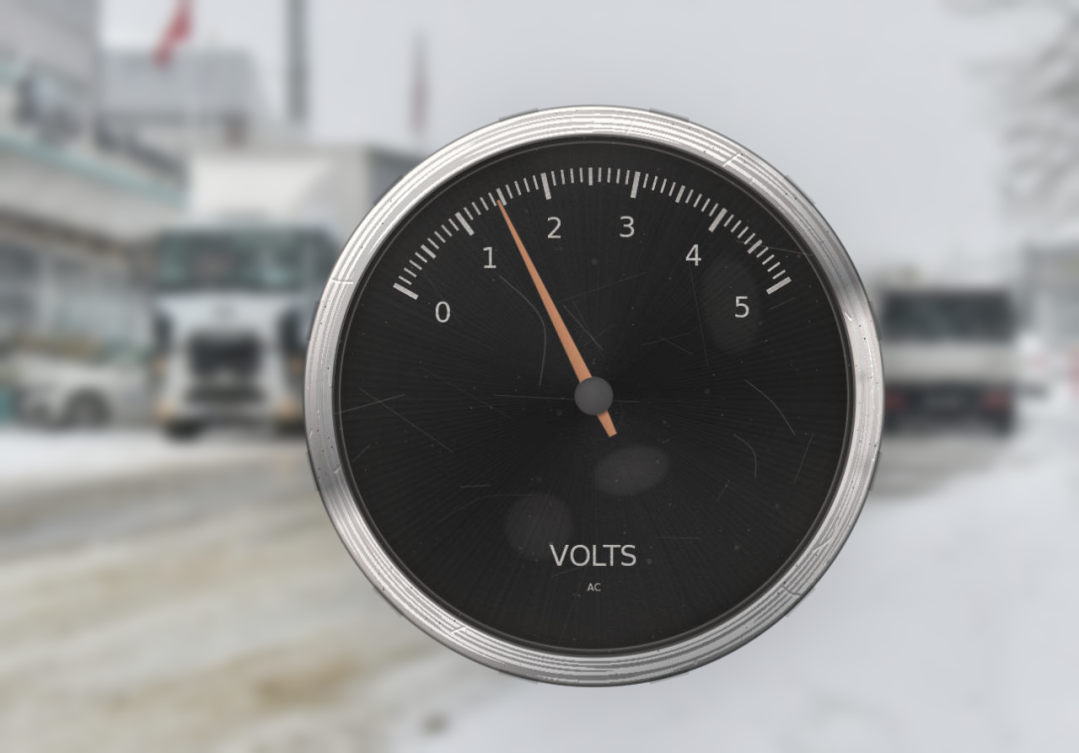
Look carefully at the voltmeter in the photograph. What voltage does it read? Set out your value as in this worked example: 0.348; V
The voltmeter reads 1.45; V
